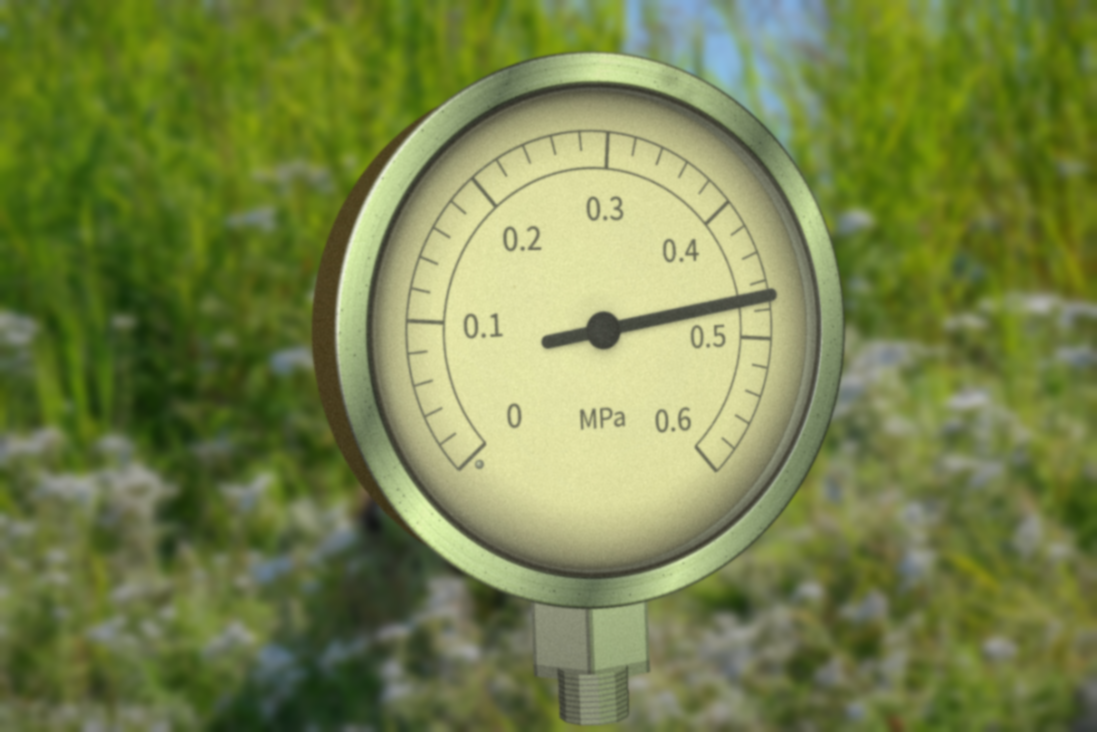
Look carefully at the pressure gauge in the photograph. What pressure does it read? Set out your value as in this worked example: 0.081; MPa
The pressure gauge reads 0.47; MPa
